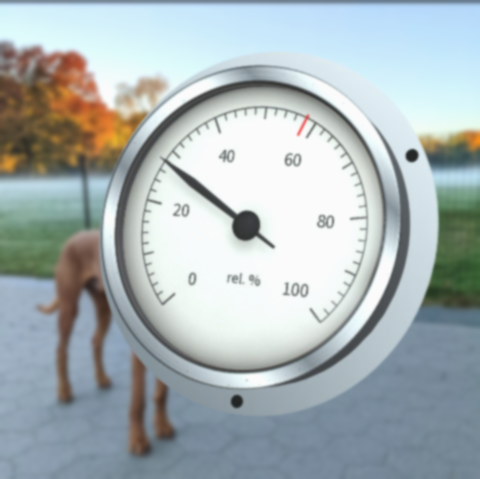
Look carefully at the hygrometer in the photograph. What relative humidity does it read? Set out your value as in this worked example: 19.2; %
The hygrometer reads 28; %
